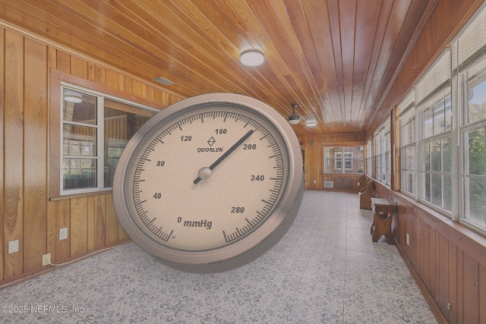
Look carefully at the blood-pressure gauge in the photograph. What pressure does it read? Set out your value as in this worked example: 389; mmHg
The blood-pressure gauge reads 190; mmHg
